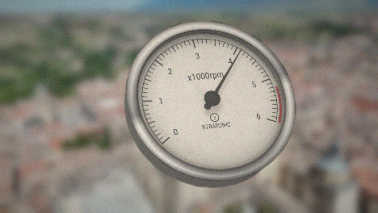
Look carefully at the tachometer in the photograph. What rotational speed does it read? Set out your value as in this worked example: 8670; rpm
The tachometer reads 4100; rpm
